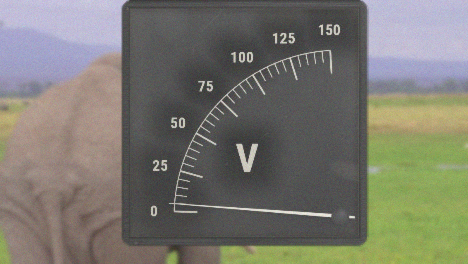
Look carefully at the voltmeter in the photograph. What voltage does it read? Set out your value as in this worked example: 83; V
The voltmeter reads 5; V
